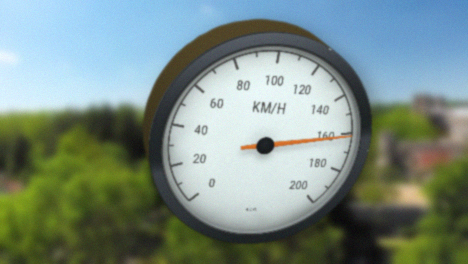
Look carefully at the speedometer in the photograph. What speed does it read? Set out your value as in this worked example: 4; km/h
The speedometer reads 160; km/h
